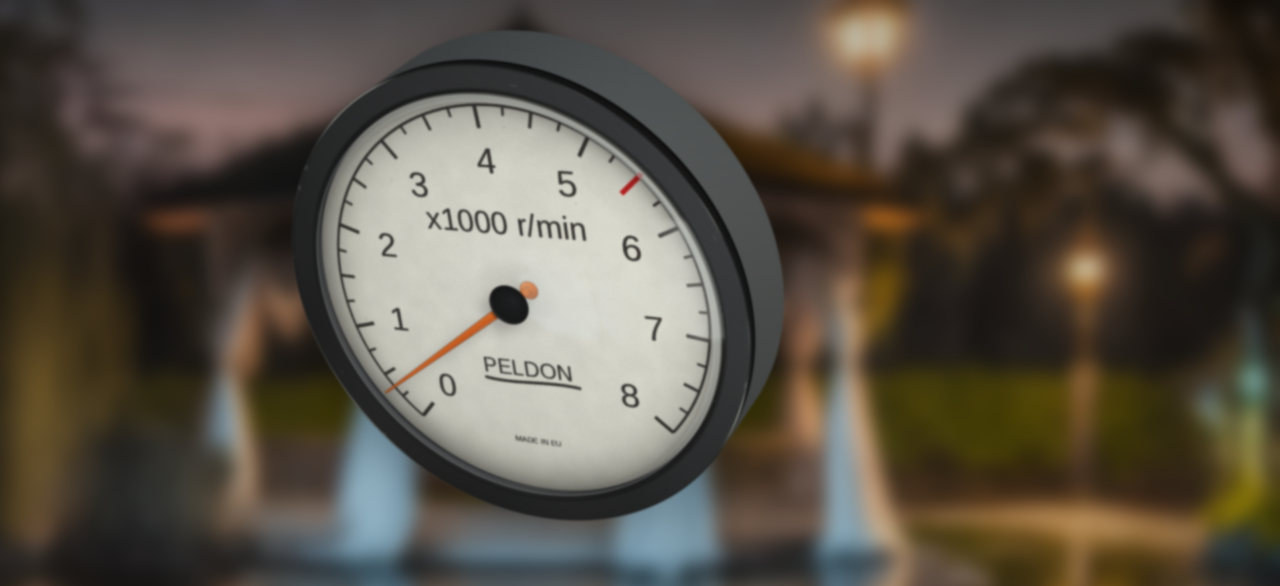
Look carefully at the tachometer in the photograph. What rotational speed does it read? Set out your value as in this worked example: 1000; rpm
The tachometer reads 375; rpm
